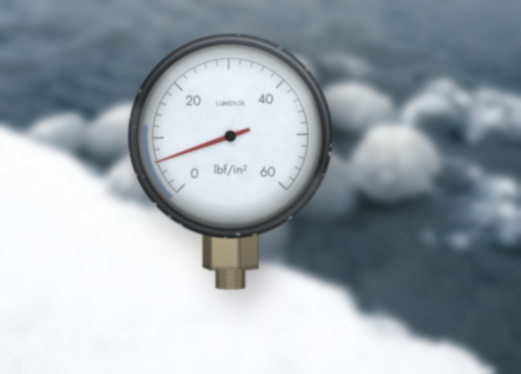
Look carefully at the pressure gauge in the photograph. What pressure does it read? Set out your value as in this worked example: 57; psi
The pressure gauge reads 6; psi
